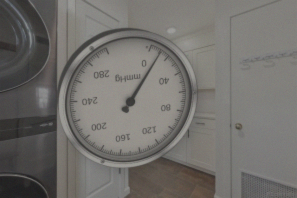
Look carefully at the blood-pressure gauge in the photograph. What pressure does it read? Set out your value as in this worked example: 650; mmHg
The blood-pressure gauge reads 10; mmHg
